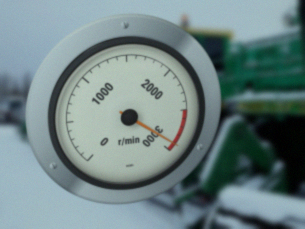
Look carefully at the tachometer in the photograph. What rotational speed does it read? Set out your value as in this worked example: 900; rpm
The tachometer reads 2900; rpm
